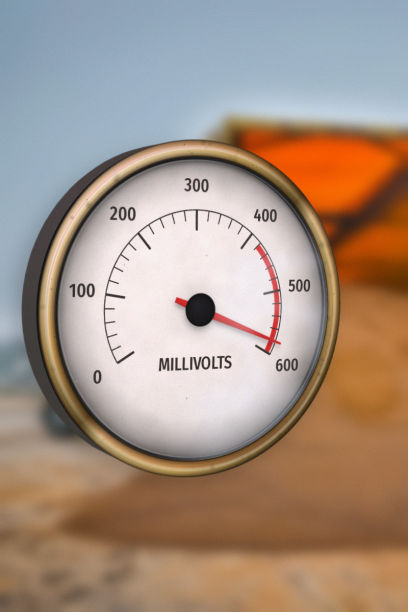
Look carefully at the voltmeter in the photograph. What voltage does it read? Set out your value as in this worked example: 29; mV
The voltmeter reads 580; mV
